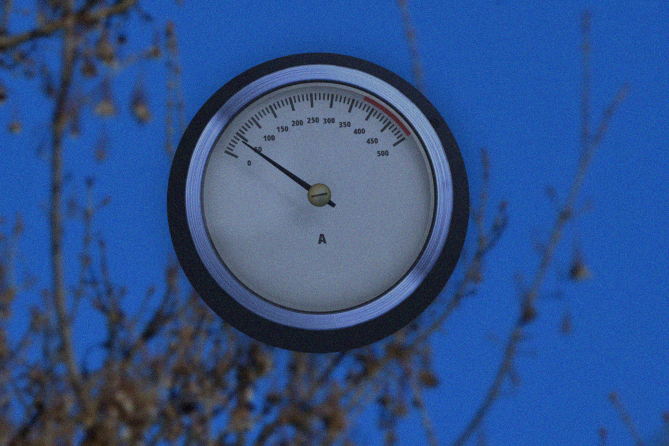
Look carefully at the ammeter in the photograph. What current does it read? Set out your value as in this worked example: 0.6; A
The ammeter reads 40; A
